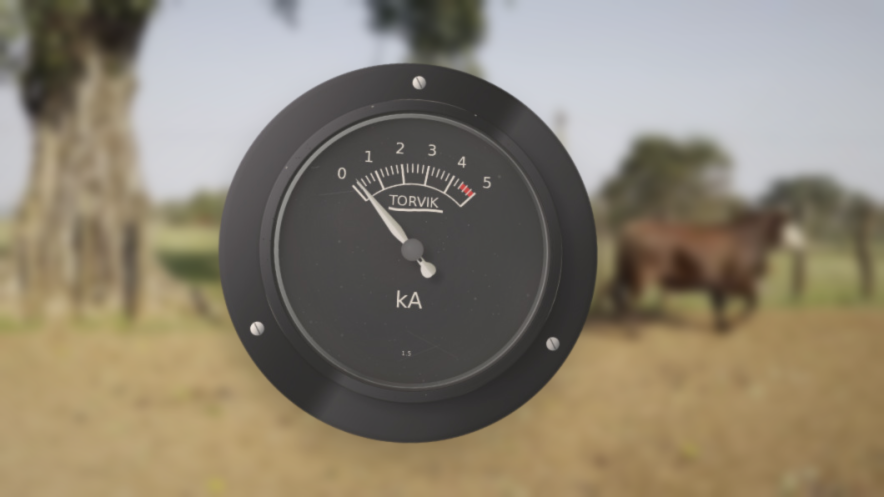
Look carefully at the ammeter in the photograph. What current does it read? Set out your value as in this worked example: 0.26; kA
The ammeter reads 0.2; kA
